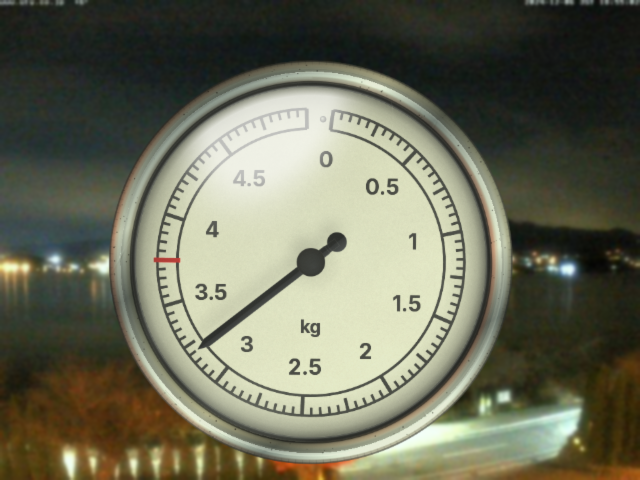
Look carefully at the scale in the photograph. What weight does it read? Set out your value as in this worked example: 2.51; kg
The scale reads 3.2; kg
